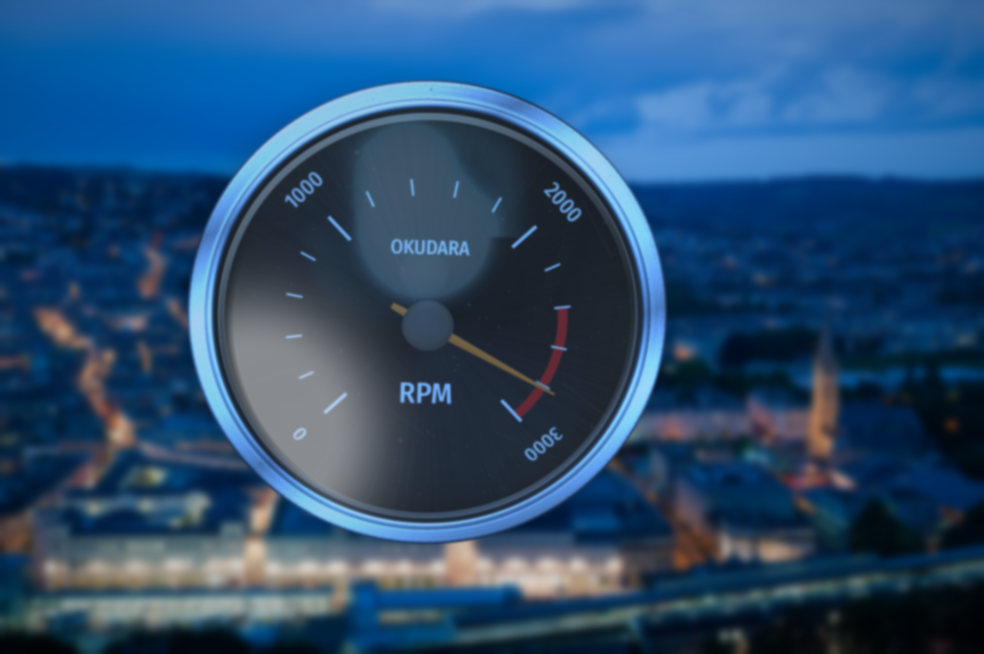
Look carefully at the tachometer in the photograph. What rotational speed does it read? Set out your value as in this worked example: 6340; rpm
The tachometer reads 2800; rpm
